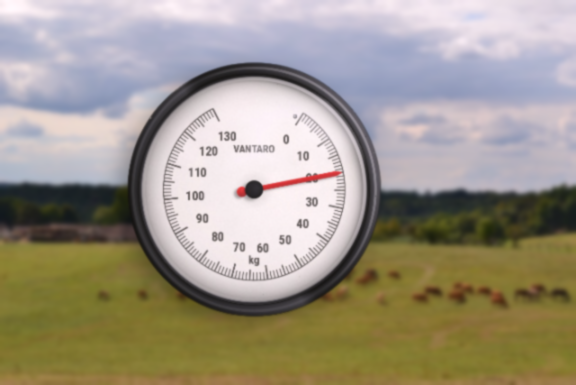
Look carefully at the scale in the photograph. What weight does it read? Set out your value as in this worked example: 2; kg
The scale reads 20; kg
